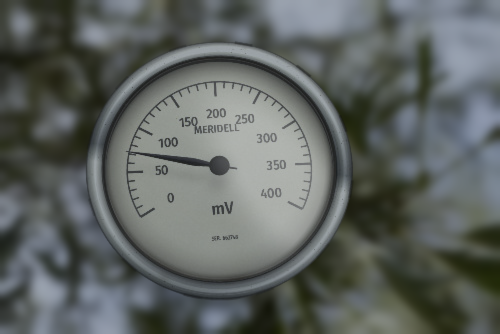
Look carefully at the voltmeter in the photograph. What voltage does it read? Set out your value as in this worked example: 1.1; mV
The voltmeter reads 70; mV
